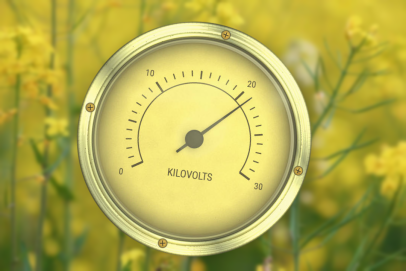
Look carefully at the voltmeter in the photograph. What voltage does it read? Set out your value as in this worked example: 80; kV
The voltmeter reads 21; kV
